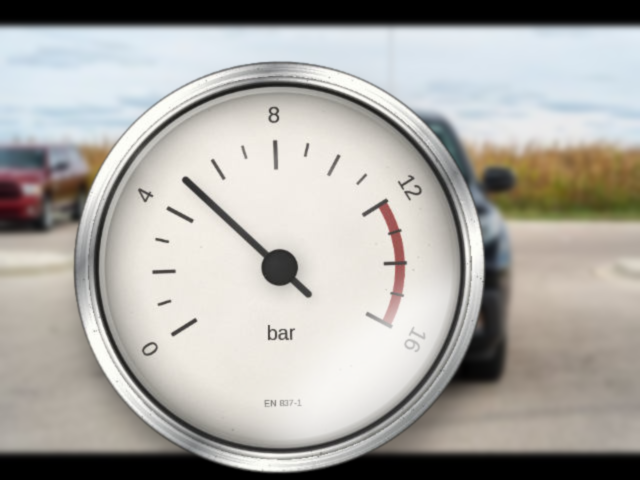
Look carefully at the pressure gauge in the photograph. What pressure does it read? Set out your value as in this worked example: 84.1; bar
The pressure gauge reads 5; bar
